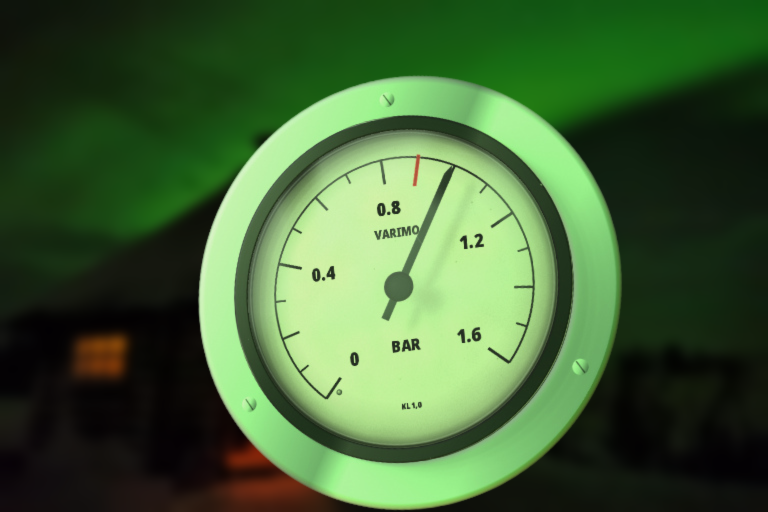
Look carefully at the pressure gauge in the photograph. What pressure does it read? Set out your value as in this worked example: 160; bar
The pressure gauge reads 1; bar
